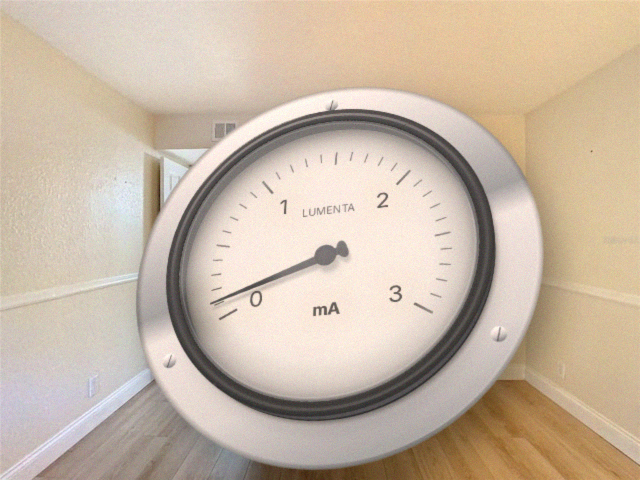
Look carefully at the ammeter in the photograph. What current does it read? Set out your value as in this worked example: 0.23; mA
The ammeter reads 0.1; mA
